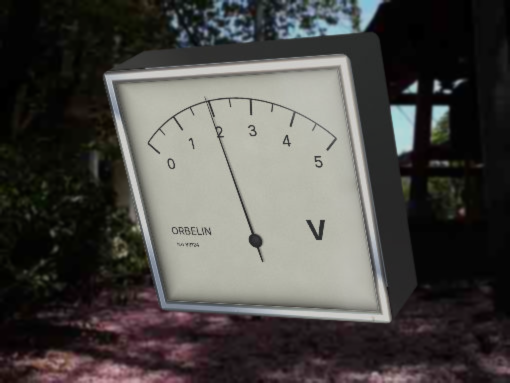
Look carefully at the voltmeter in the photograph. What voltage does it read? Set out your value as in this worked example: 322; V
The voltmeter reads 2; V
